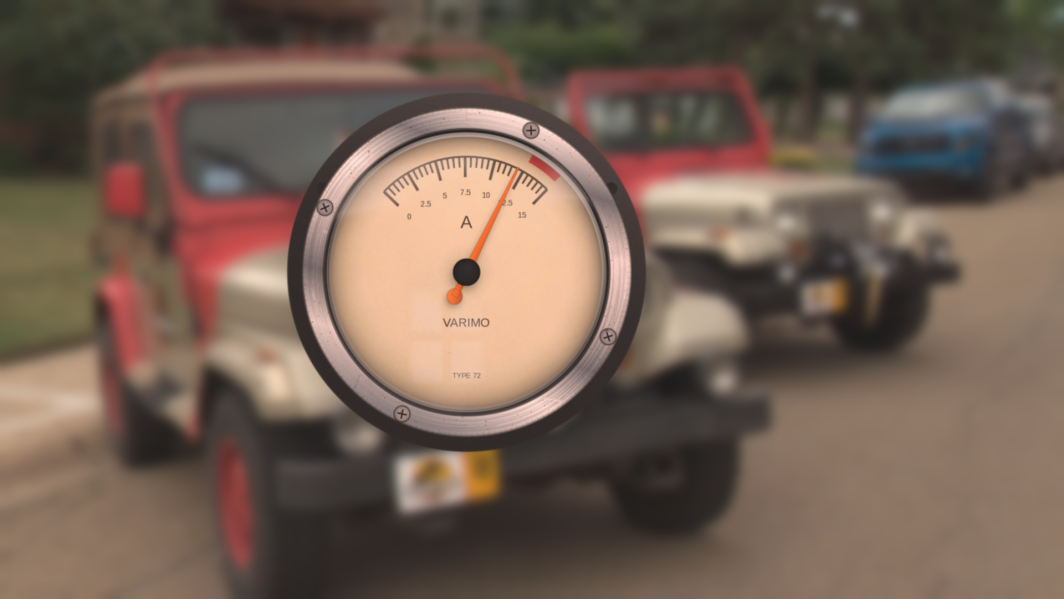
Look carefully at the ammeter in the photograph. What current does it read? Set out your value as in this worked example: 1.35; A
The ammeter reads 12; A
